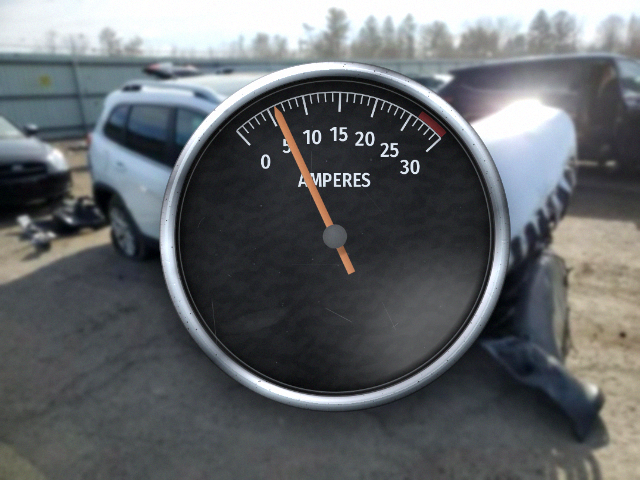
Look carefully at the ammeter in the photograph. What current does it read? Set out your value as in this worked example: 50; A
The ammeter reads 6; A
